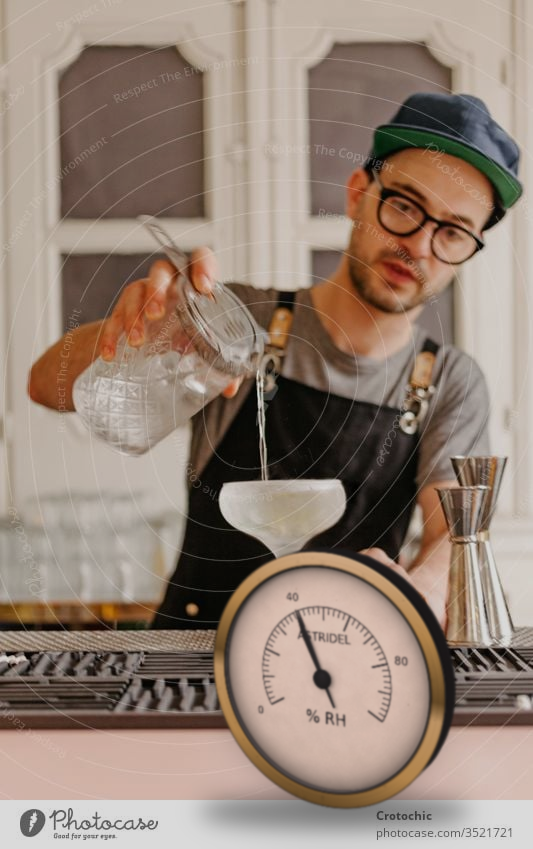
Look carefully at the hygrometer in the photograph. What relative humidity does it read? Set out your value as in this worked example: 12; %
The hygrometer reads 40; %
